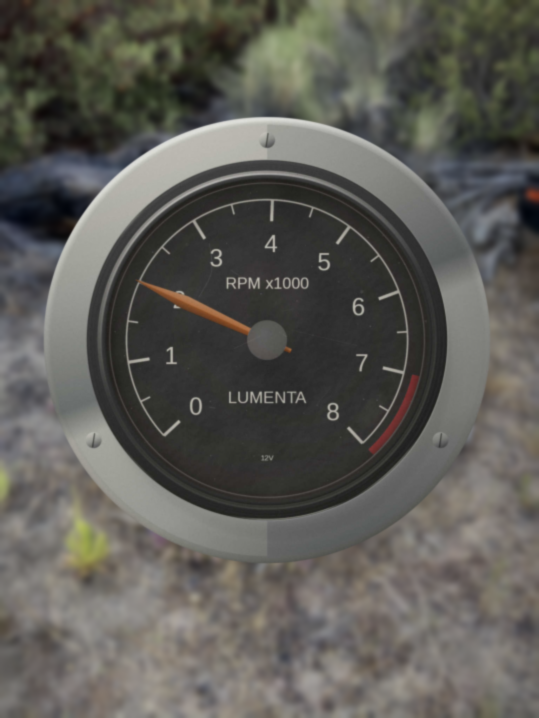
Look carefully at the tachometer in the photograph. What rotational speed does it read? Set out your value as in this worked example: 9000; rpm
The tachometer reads 2000; rpm
